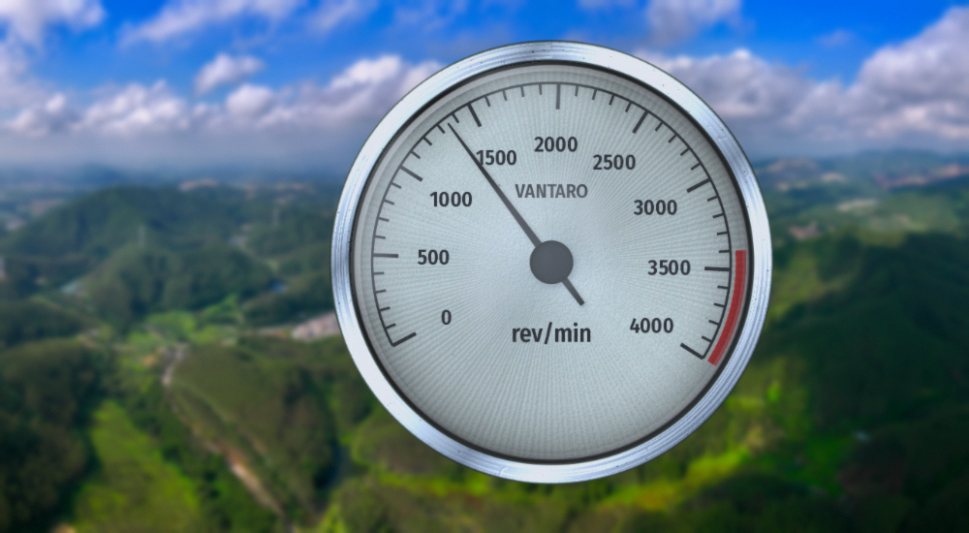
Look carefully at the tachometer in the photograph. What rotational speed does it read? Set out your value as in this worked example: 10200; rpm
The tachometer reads 1350; rpm
